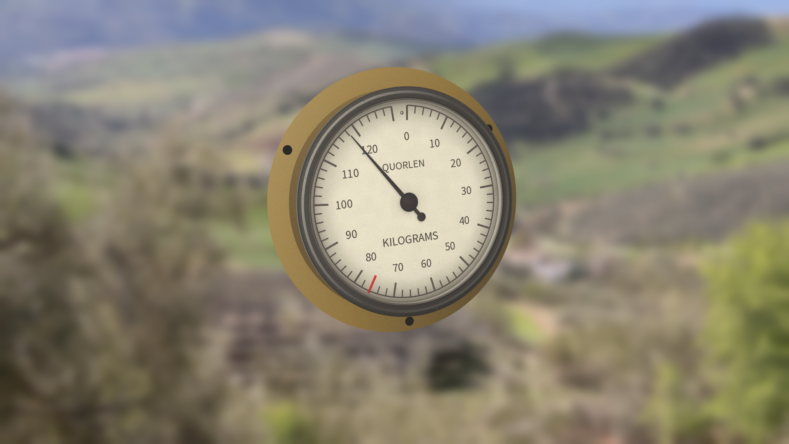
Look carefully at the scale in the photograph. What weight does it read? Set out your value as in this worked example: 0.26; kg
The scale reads 118; kg
